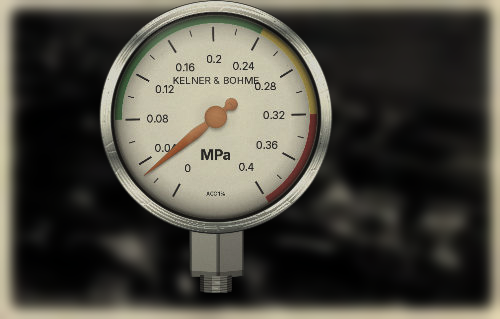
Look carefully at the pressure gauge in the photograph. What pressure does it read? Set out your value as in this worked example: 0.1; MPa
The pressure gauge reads 0.03; MPa
